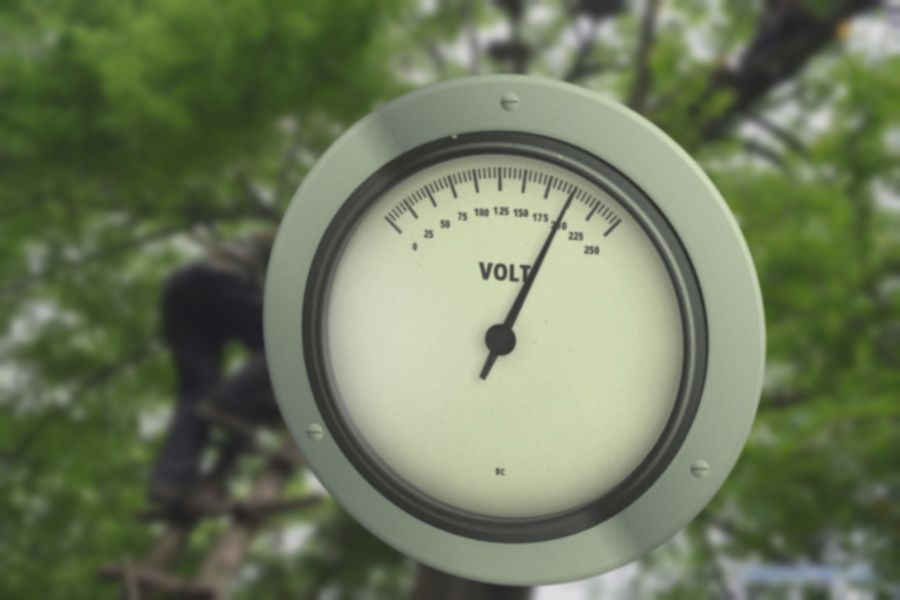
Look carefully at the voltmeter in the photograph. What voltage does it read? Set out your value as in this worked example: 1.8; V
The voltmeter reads 200; V
